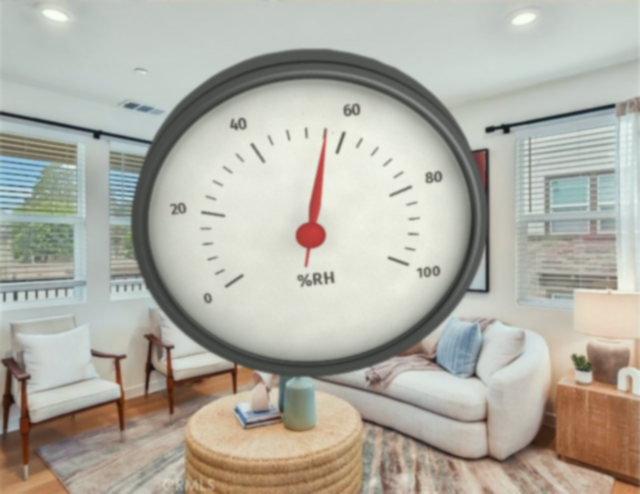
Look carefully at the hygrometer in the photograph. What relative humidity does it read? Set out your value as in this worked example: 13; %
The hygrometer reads 56; %
